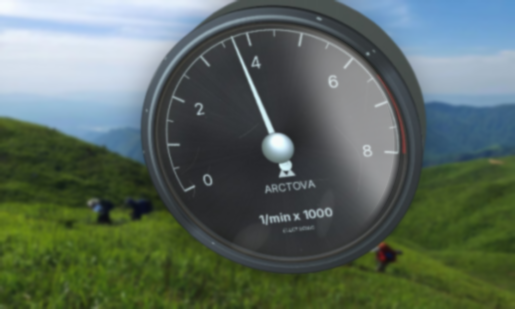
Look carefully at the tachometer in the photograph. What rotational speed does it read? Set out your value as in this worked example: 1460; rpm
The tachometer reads 3750; rpm
